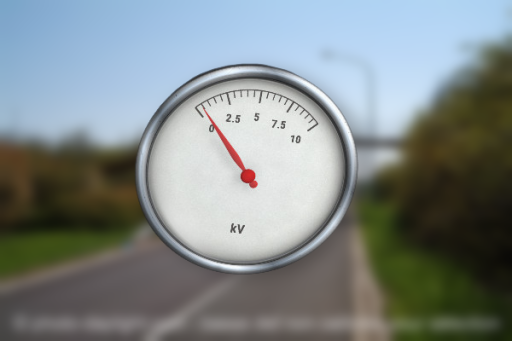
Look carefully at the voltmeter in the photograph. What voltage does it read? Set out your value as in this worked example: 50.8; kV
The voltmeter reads 0.5; kV
